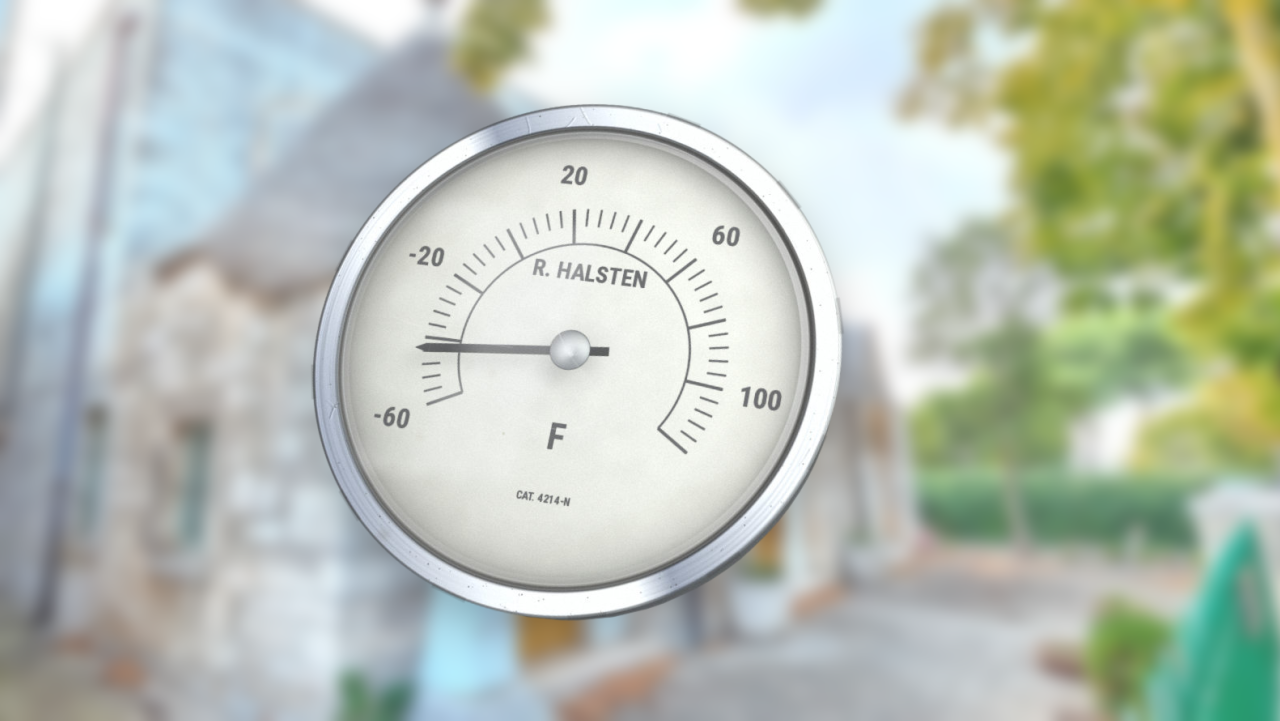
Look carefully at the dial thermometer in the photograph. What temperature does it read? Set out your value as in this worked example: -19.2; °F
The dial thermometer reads -44; °F
